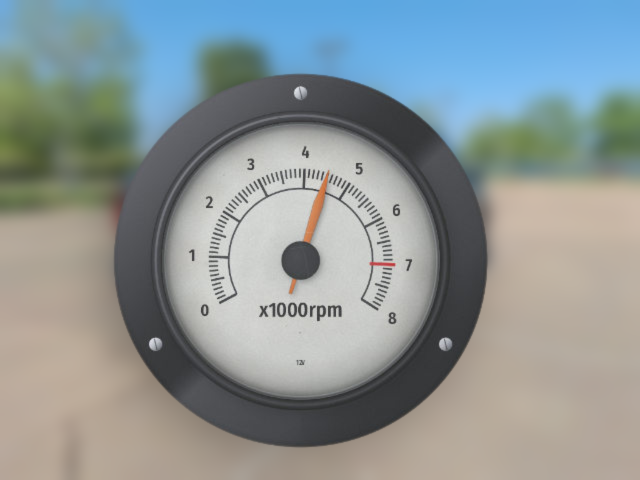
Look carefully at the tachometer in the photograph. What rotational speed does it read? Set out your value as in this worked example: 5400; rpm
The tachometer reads 4500; rpm
